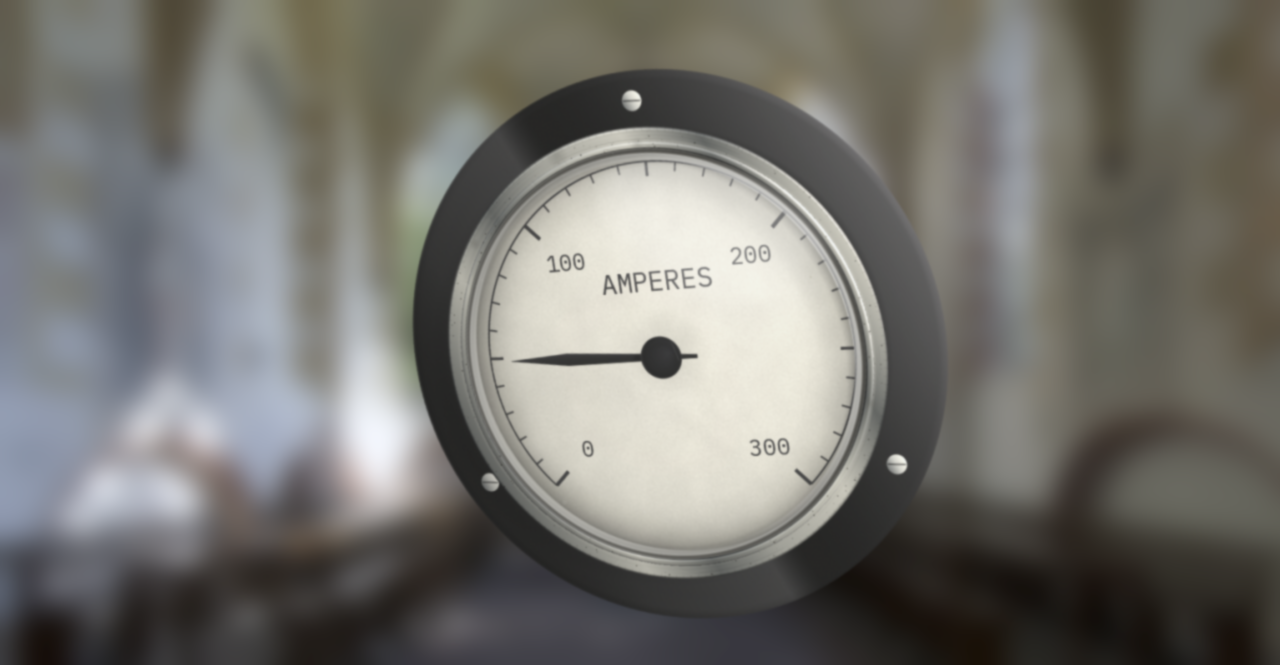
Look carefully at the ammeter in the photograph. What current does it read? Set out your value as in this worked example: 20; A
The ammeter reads 50; A
